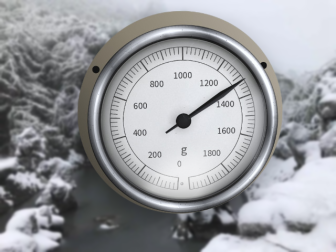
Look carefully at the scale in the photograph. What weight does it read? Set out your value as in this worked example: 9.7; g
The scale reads 1320; g
